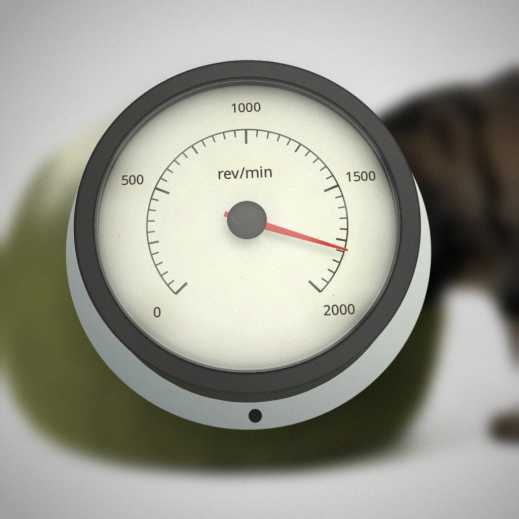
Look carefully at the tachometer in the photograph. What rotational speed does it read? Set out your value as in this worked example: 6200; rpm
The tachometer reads 1800; rpm
